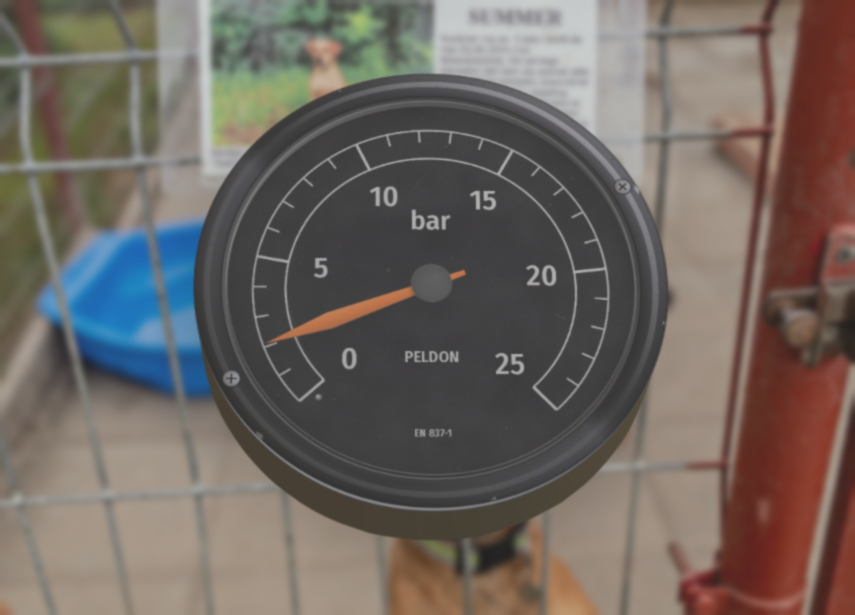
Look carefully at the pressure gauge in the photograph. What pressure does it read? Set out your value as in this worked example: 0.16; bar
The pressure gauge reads 2; bar
